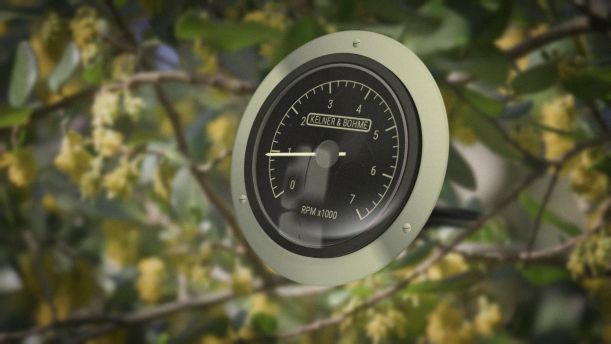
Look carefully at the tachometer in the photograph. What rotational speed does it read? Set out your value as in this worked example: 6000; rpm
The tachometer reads 900; rpm
